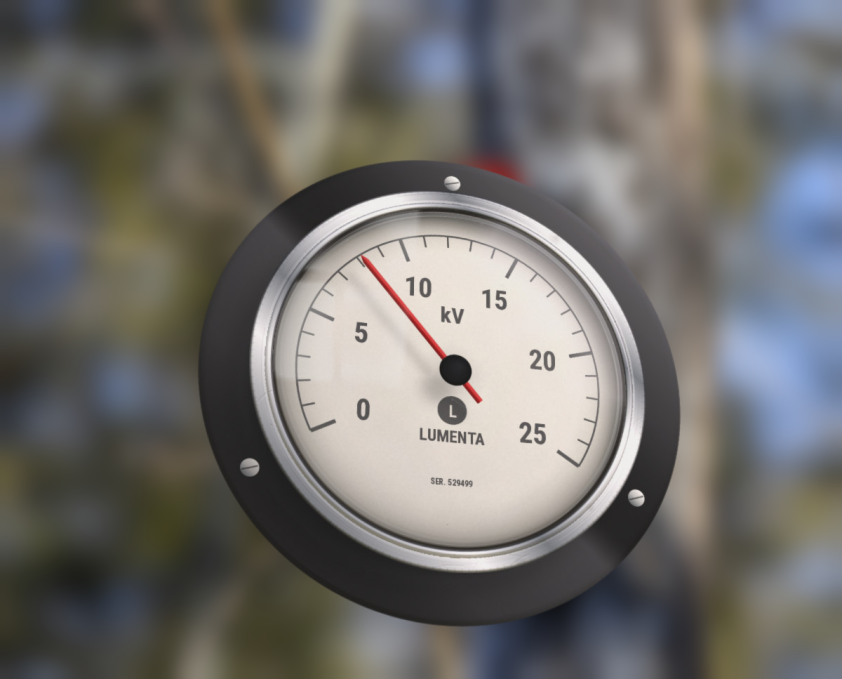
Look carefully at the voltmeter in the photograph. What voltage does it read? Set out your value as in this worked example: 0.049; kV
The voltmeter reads 8; kV
